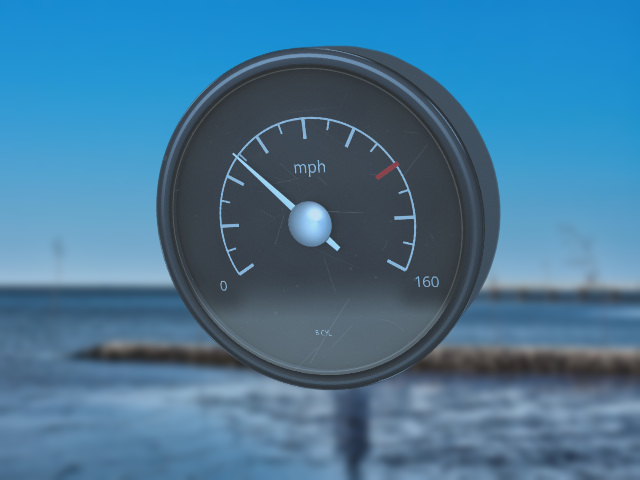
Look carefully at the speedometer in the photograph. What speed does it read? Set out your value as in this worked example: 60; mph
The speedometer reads 50; mph
